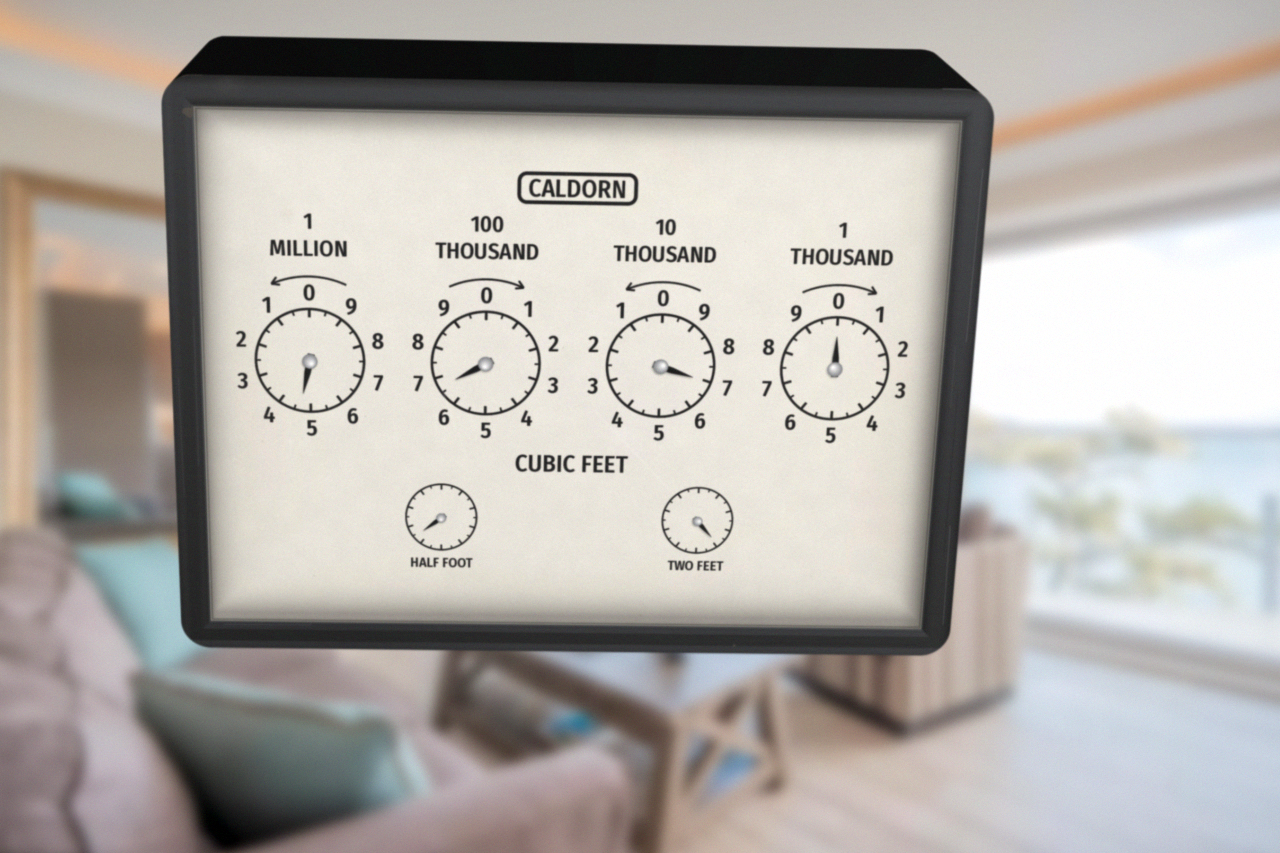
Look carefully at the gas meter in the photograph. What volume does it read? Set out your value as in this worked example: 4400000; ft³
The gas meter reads 467000; ft³
